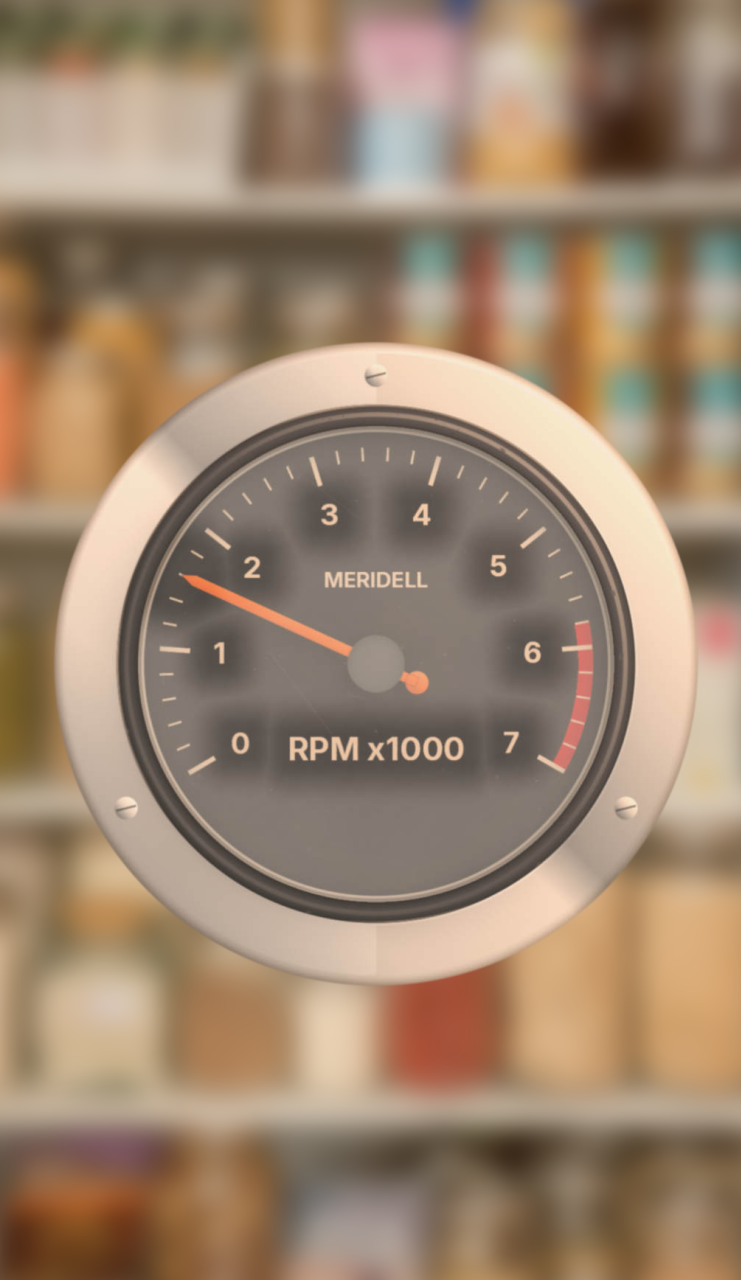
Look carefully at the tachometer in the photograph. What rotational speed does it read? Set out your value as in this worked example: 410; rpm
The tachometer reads 1600; rpm
